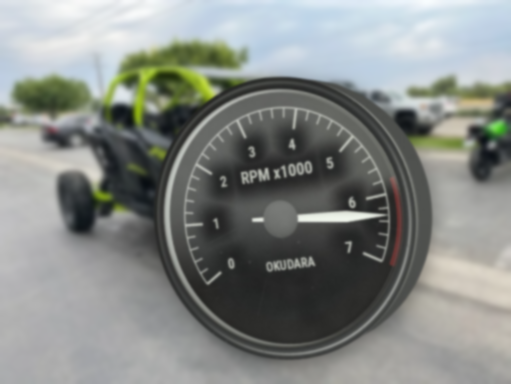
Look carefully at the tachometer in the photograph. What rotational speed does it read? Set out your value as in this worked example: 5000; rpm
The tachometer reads 6300; rpm
